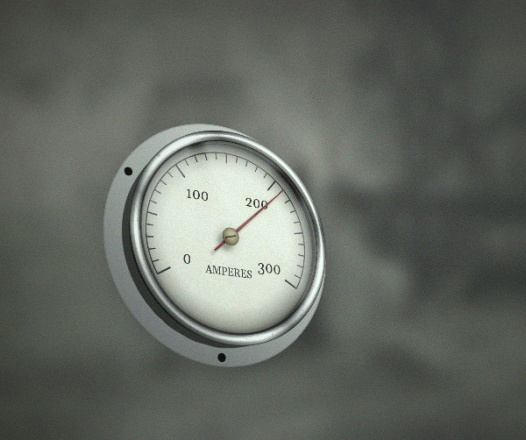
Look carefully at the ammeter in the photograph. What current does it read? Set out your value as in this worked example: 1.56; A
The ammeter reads 210; A
